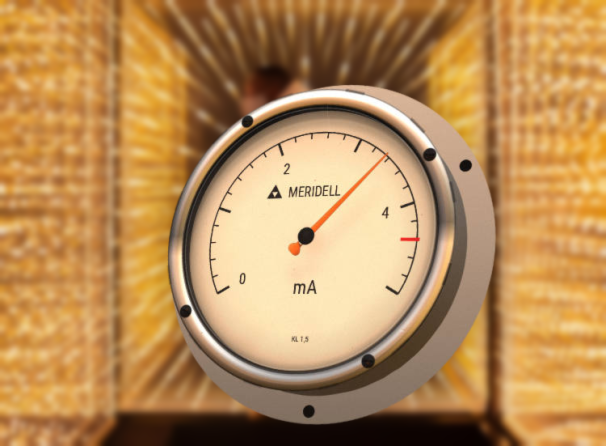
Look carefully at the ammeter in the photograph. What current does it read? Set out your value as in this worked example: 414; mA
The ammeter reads 3.4; mA
